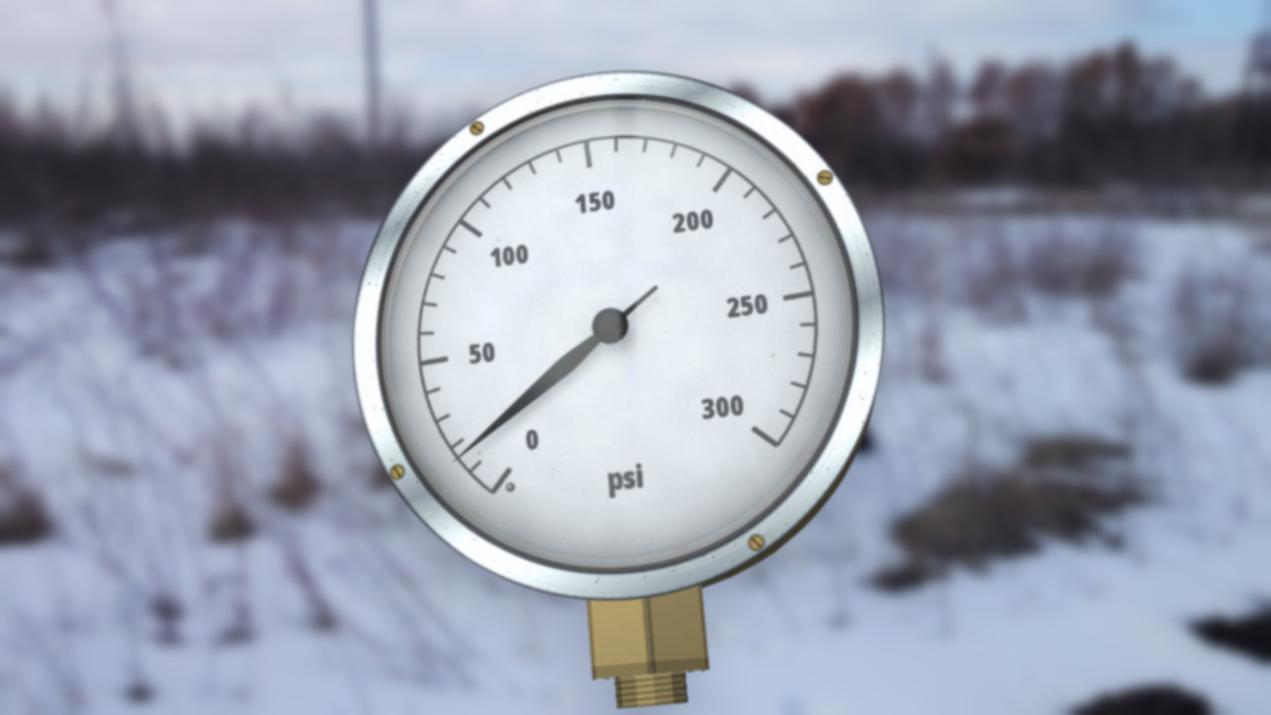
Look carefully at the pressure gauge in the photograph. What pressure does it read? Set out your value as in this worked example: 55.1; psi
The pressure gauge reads 15; psi
